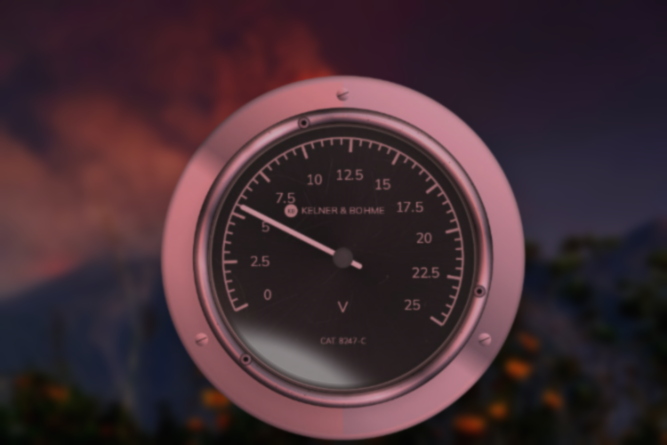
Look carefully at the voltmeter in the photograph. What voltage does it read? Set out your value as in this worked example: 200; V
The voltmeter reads 5.5; V
